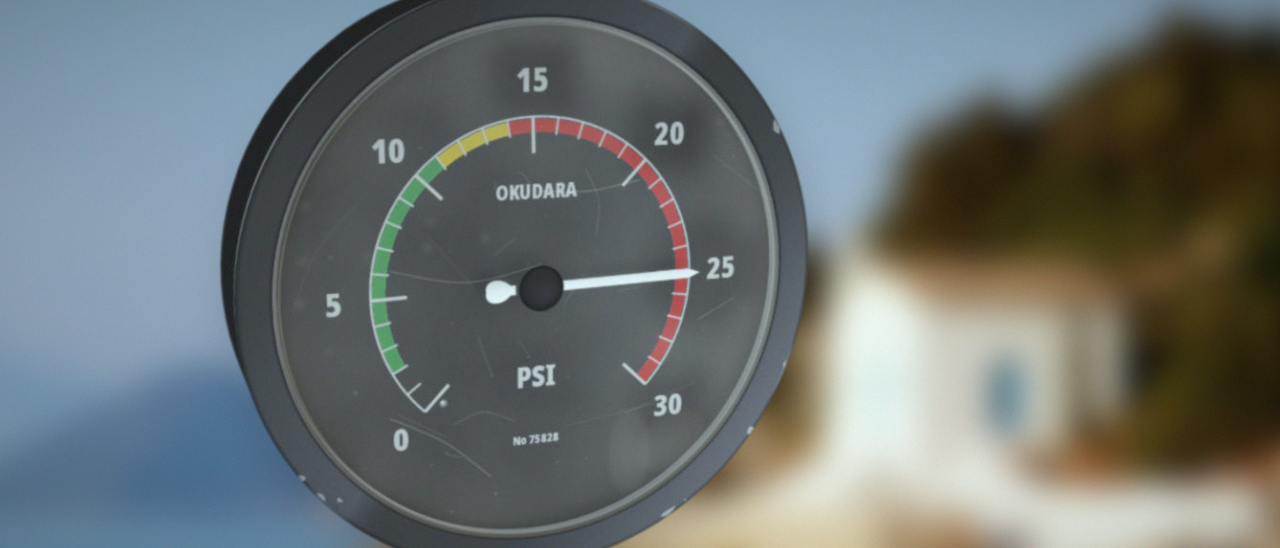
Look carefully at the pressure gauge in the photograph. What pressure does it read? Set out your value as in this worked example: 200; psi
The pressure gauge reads 25; psi
